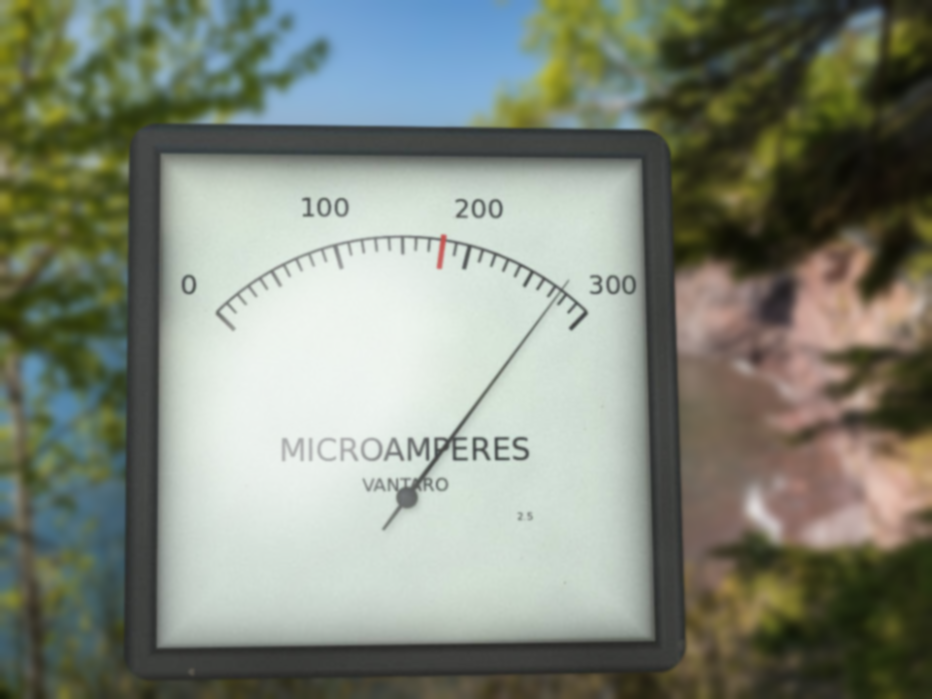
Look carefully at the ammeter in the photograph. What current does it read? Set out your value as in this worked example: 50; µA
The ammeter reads 275; µA
